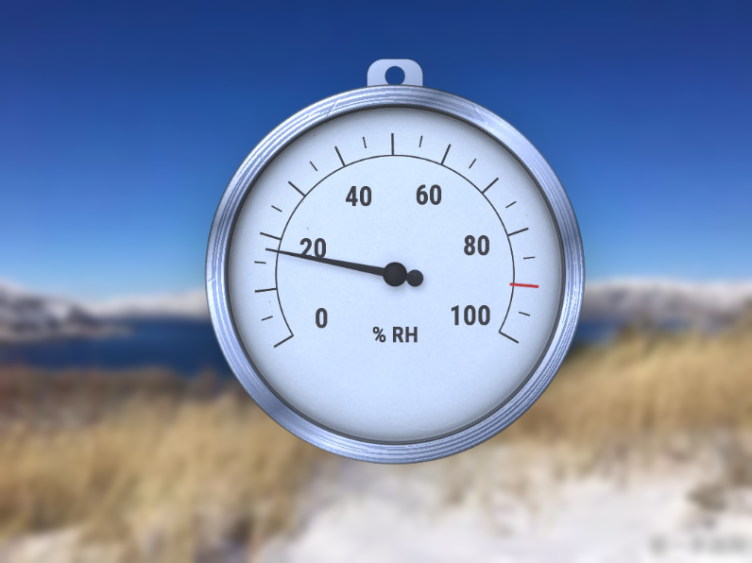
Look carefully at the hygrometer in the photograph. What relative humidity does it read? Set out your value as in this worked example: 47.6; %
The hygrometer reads 17.5; %
